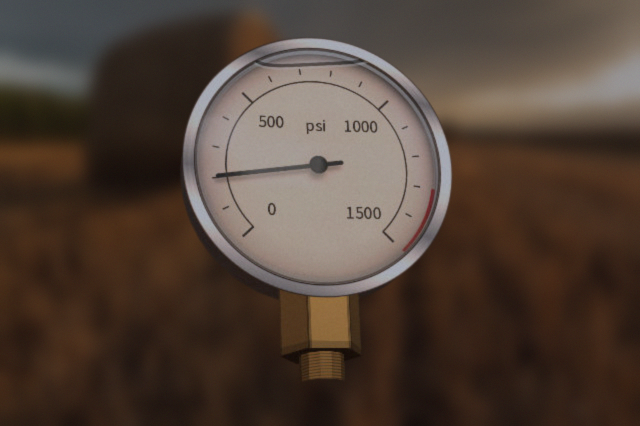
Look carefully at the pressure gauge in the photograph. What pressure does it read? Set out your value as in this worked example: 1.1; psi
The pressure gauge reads 200; psi
